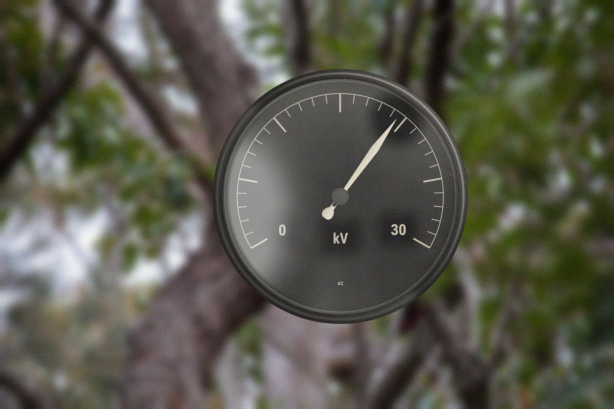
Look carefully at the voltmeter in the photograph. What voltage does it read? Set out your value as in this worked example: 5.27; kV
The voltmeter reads 19.5; kV
